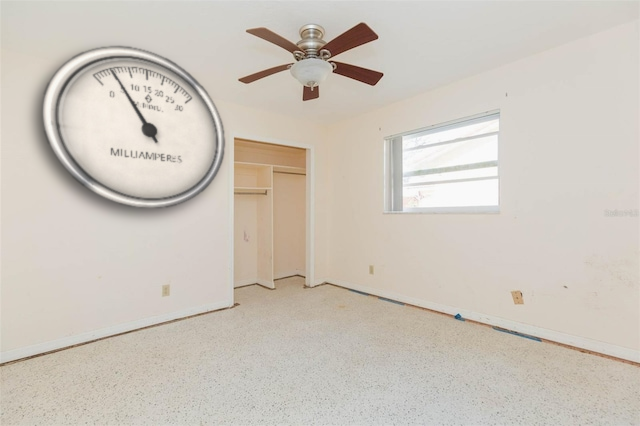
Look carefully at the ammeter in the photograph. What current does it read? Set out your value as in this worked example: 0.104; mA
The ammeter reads 5; mA
